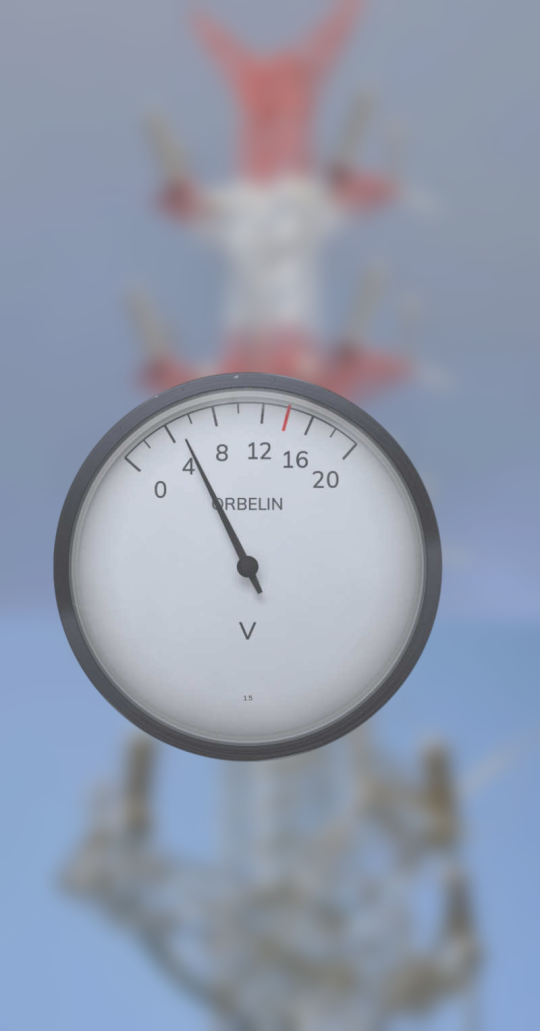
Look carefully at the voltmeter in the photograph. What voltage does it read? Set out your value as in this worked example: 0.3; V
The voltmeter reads 5; V
